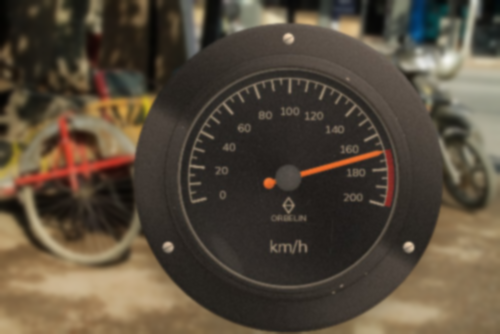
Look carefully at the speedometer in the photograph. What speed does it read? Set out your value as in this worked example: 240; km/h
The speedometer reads 170; km/h
